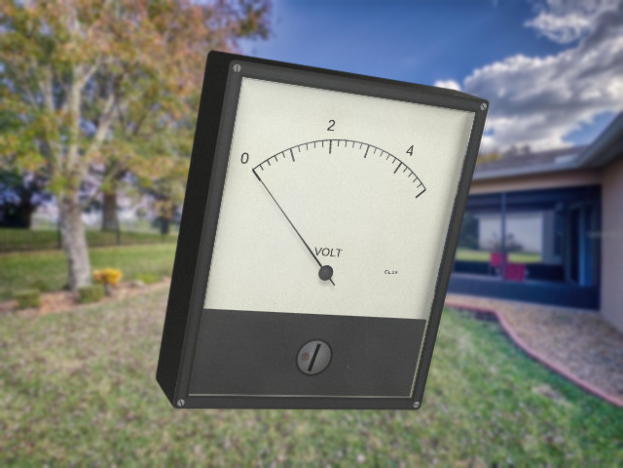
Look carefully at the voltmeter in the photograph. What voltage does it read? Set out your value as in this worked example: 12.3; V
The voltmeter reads 0; V
